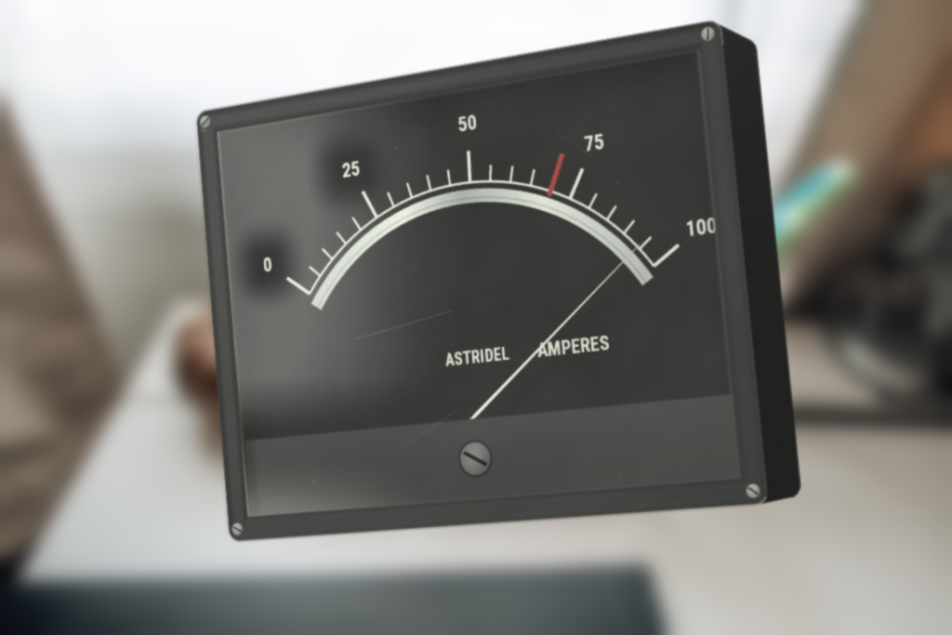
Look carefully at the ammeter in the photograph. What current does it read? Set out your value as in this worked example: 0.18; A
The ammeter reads 95; A
